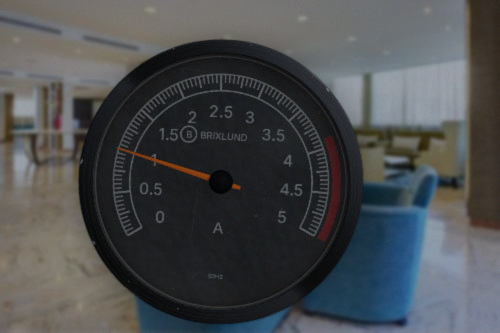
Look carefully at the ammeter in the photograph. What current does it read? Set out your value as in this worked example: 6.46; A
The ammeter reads 1; A
